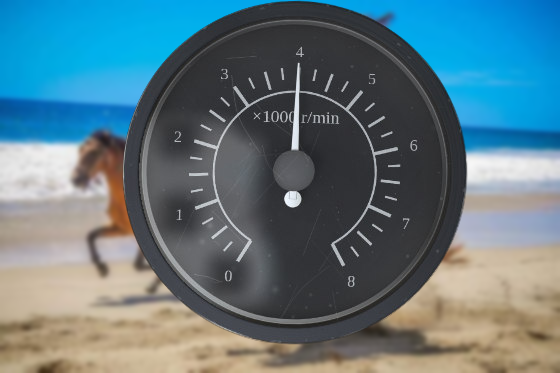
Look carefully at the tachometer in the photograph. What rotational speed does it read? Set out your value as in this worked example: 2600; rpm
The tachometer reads 4000; rpm
